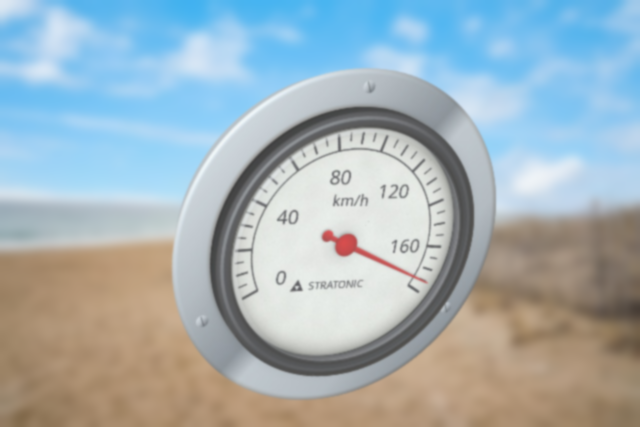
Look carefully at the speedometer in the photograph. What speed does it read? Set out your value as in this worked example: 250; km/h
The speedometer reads 175; km/h
